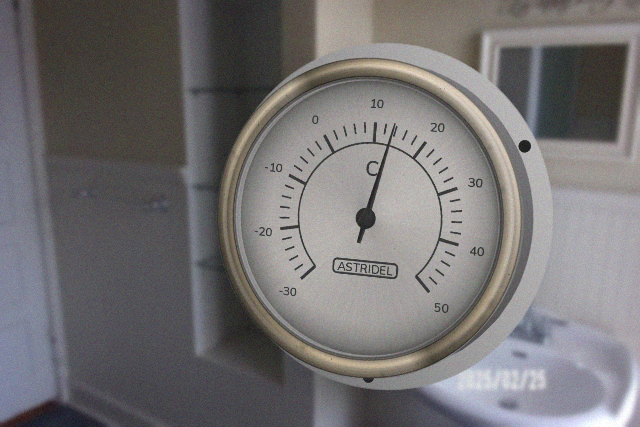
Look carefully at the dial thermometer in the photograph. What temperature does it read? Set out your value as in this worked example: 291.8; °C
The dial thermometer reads 14; °C
